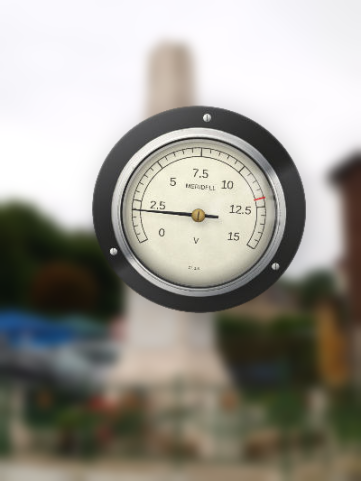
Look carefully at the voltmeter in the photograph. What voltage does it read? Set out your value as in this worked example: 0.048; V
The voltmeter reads 2; V
